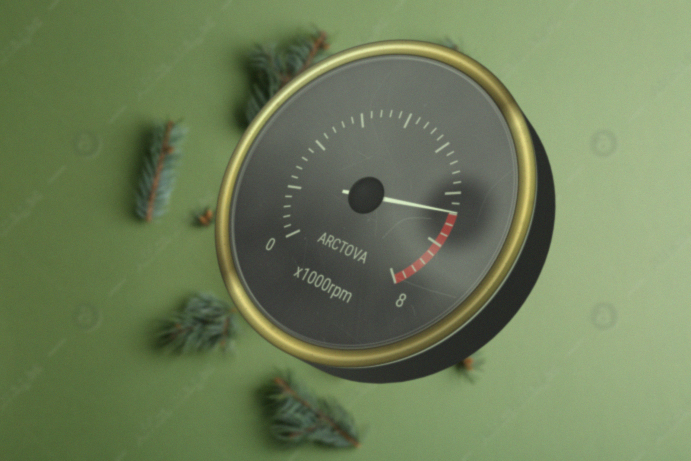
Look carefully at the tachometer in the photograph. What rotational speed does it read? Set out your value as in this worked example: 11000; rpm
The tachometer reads 6400; rpm
